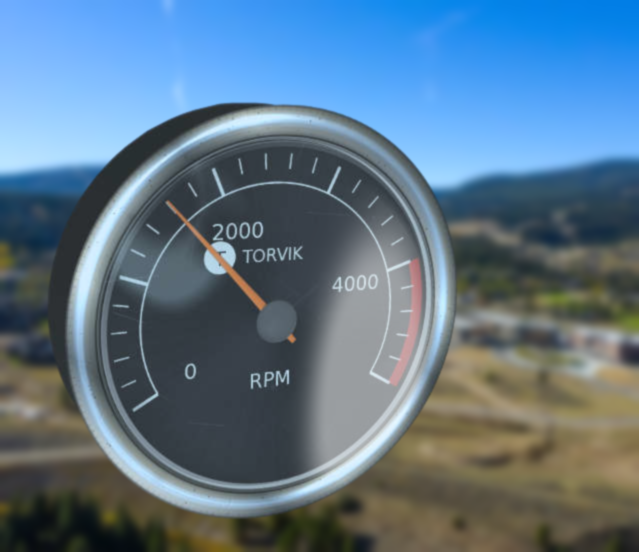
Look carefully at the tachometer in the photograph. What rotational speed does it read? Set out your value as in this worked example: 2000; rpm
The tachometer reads 1600; rpm
